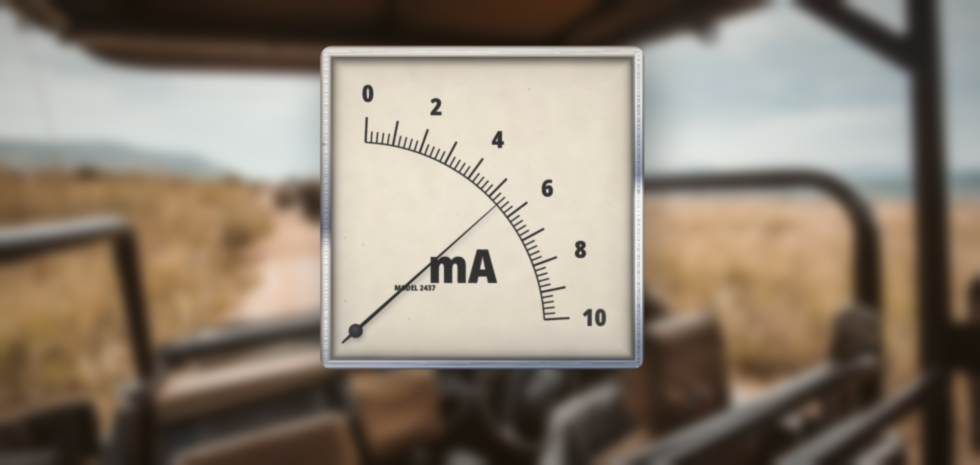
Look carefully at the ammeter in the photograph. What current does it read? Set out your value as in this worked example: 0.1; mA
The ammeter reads 5.4; mA
